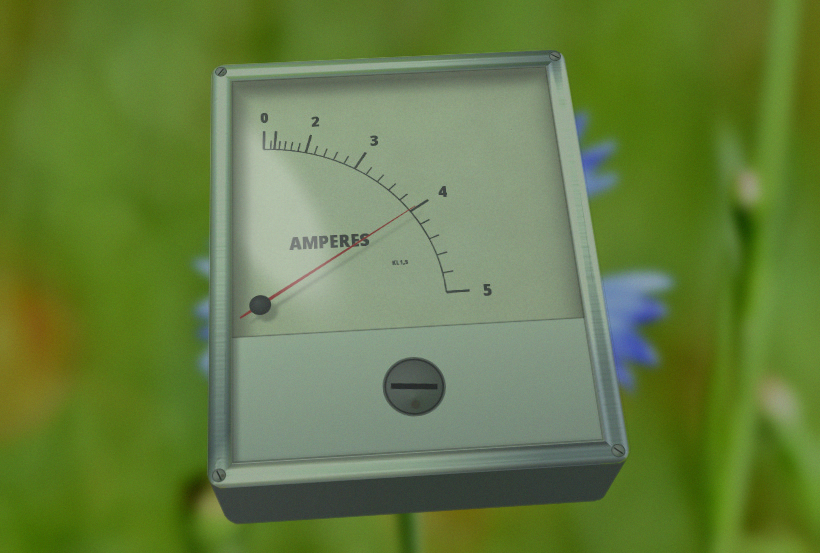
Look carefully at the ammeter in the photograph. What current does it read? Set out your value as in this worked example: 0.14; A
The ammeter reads 4; A
